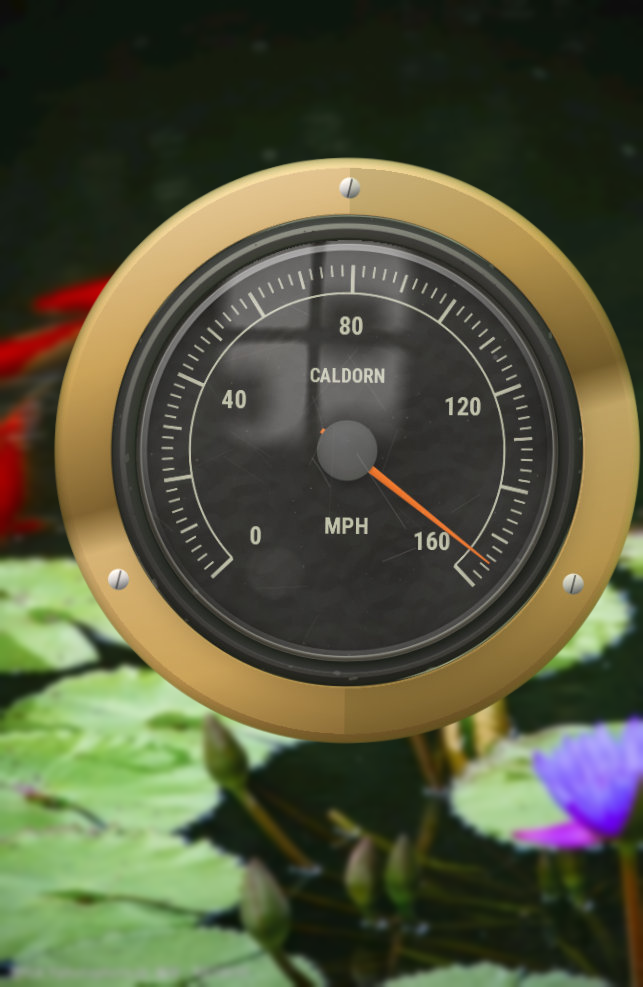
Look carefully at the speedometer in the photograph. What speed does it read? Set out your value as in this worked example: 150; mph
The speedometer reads 155; mph
